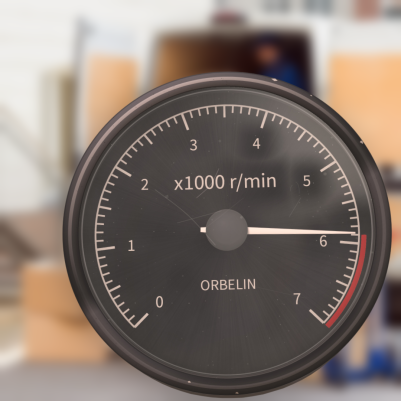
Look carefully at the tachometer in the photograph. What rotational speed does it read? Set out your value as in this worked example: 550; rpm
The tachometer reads 5900; rpm
